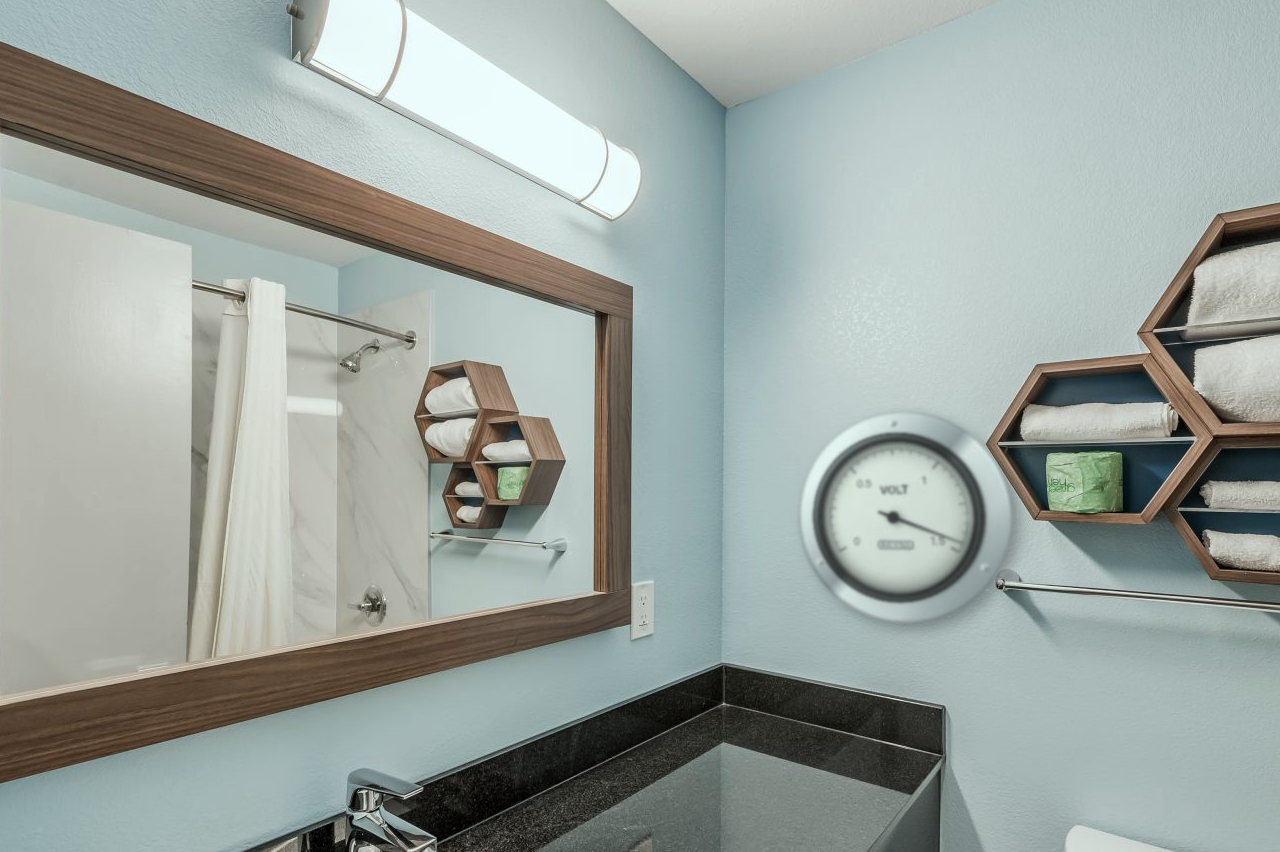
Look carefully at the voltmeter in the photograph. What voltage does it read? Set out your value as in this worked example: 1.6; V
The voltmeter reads 1.45; V
